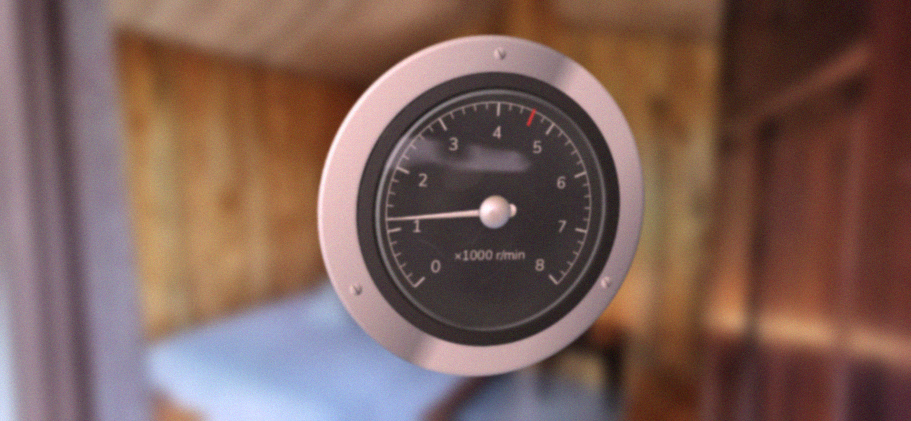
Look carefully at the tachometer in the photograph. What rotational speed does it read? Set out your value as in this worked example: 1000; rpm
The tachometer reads 1200; rpm
